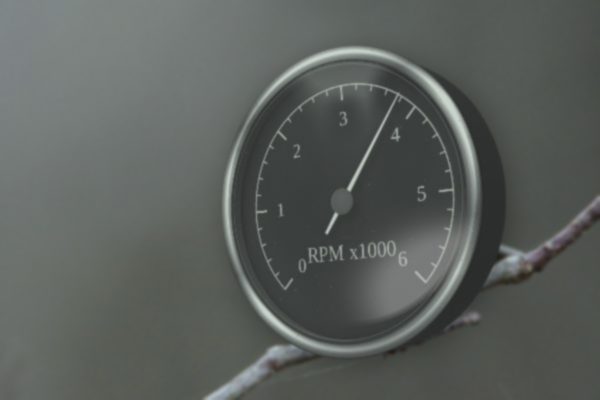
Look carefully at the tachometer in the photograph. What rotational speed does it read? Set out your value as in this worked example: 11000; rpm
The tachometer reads 3800; rpm
